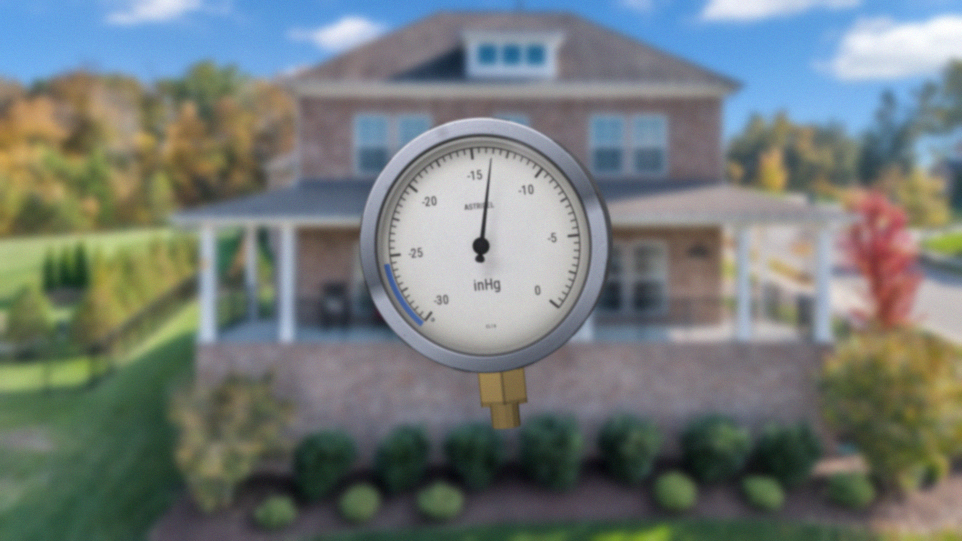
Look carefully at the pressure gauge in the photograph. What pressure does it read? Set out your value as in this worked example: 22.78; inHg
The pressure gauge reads -13.5; inHg
